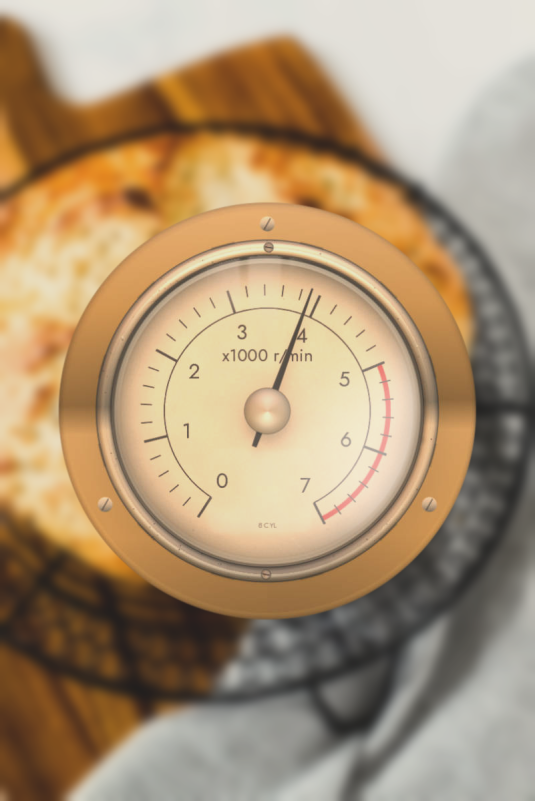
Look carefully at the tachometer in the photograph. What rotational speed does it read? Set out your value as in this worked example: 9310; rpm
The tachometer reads 3900; rpm
